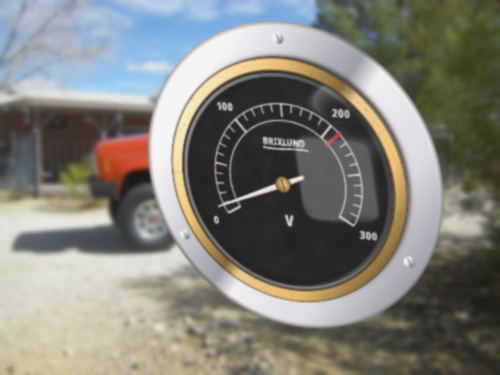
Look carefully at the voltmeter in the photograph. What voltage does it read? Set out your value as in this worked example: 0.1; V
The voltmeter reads 10; V
